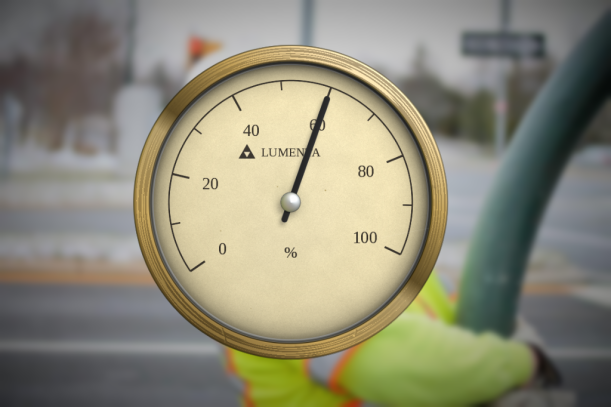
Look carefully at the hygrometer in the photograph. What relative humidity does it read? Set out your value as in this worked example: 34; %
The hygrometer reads 60; %
